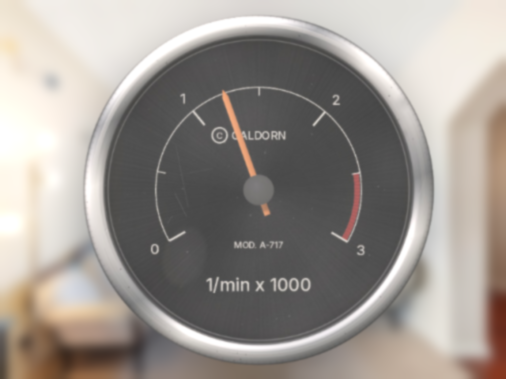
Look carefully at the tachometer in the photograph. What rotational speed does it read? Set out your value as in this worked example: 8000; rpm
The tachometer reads 1250; rpm
